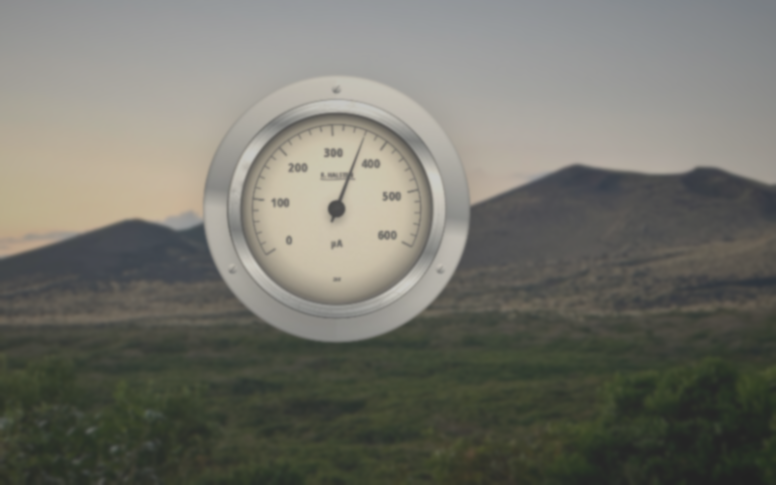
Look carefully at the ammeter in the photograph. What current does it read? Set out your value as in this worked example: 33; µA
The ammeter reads 360; µA
